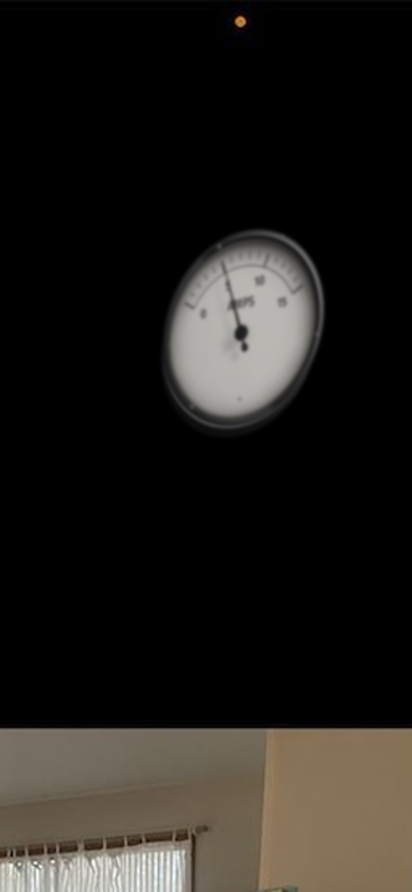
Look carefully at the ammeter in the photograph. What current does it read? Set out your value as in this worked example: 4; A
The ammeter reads 5; A
